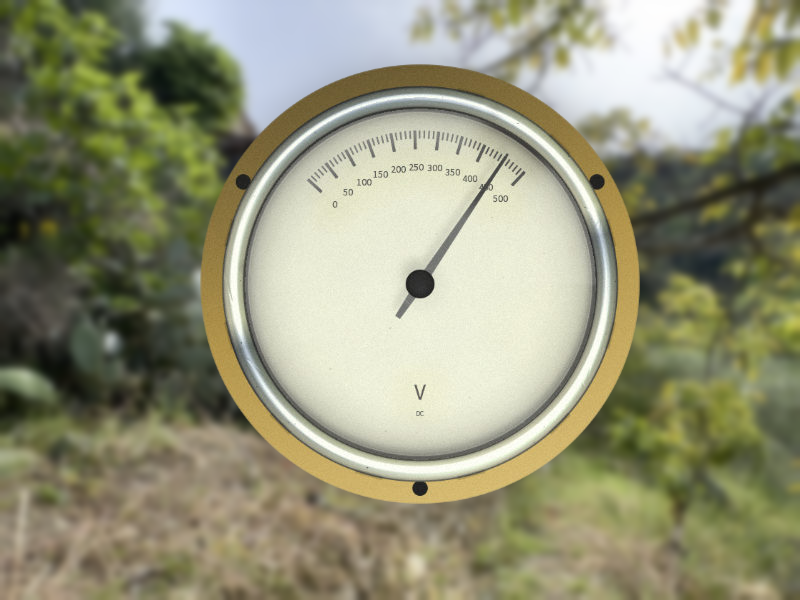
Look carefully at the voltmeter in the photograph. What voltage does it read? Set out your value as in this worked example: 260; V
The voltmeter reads 450; V
